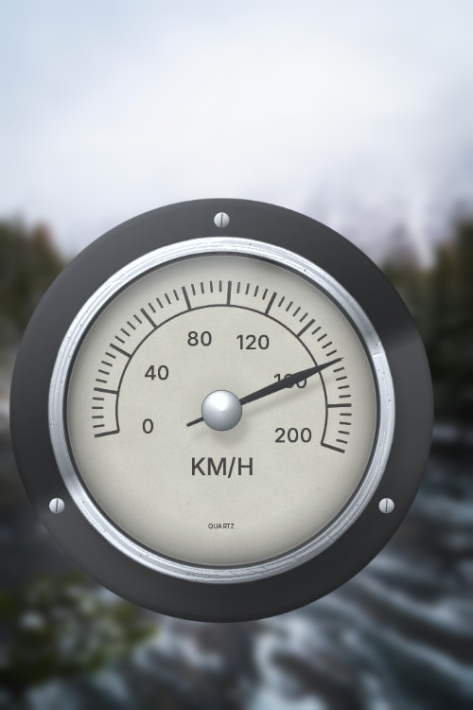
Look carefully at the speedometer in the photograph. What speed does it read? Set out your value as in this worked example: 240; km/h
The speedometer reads 160; km/h
